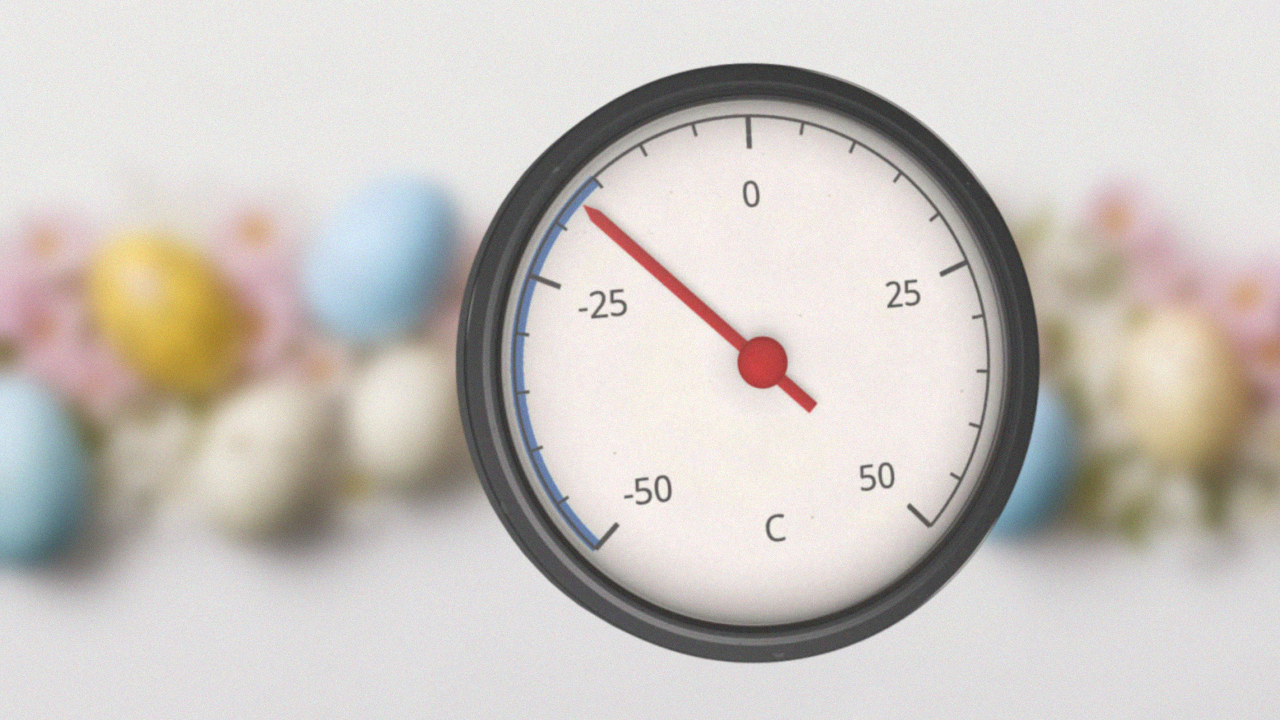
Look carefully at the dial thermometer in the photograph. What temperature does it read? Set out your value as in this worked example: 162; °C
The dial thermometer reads -17.5; °C
